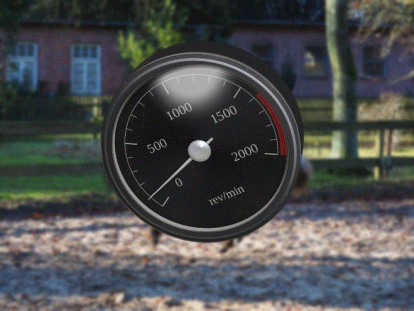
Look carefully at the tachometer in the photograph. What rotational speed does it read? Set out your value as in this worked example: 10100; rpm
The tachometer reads 100; rpm
